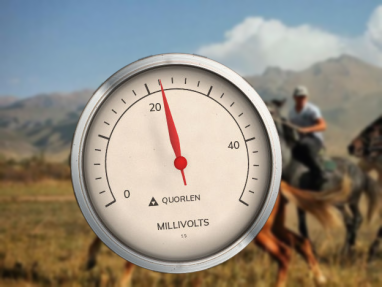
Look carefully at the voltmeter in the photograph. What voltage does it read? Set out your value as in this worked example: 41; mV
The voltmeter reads 22; mV
